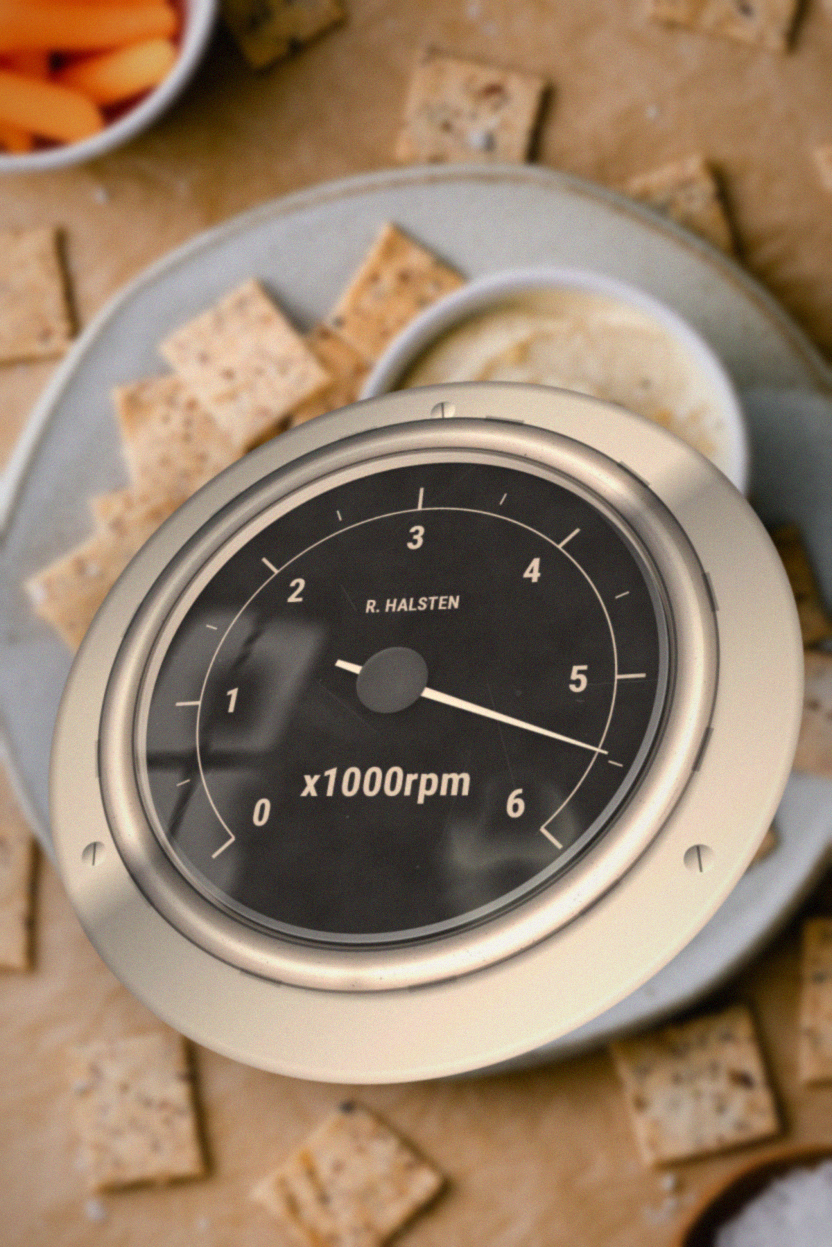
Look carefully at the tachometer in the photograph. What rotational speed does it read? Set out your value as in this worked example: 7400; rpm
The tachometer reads 5500; rpm
